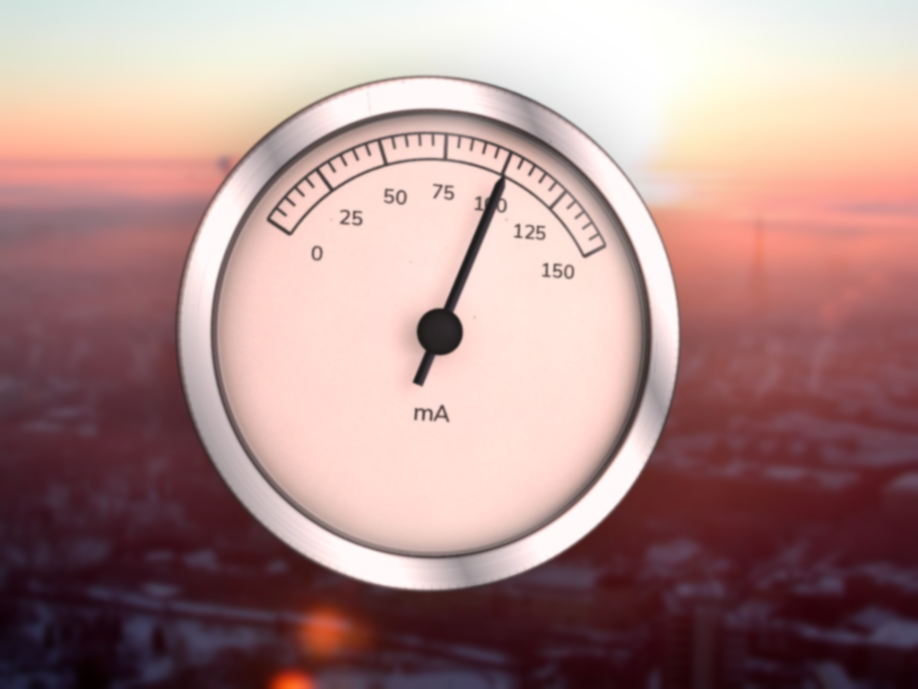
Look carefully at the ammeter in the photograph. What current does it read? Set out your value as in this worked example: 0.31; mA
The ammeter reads 100; mA
